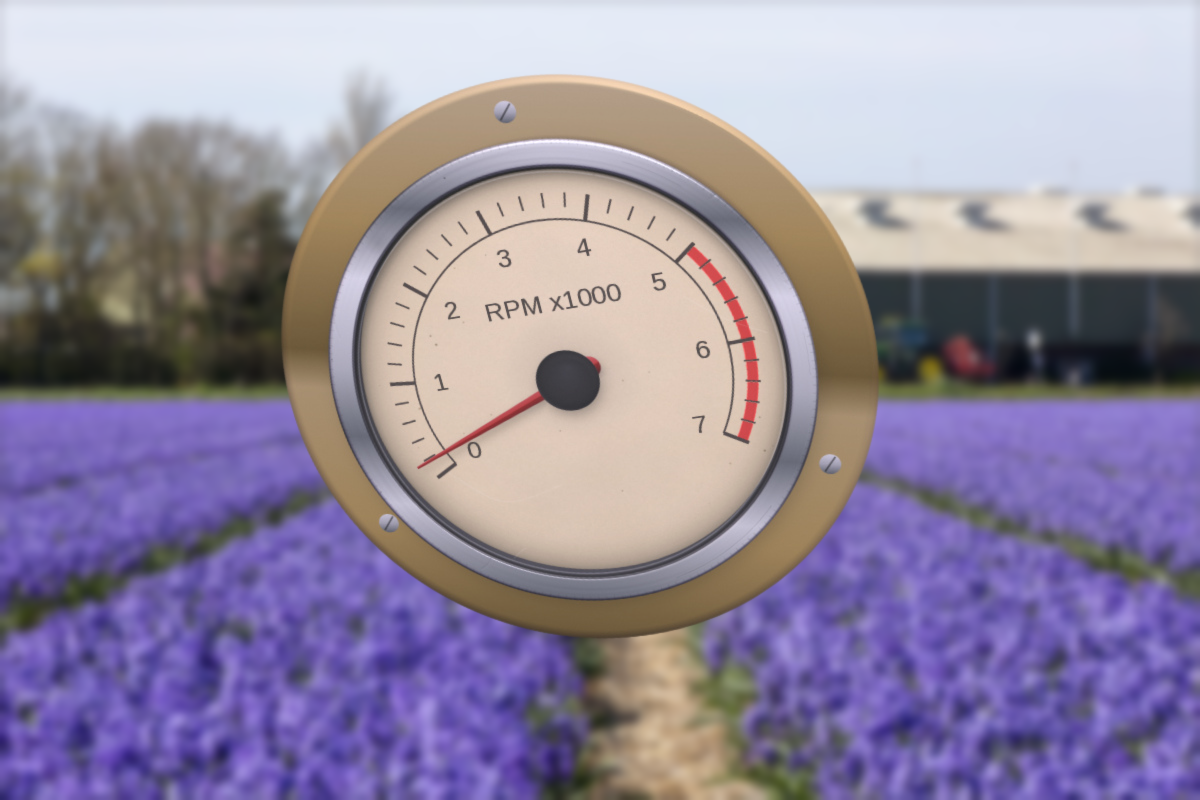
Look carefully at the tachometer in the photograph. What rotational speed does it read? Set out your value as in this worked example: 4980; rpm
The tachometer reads 200; rpm
